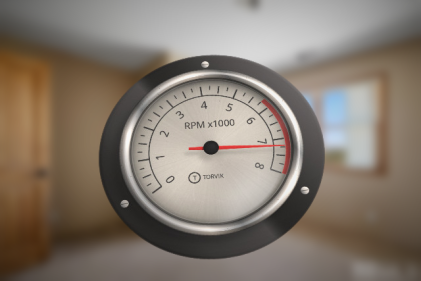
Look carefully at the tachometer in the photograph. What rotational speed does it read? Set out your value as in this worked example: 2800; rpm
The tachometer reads 7250; rpm
